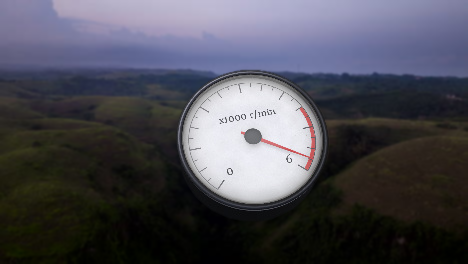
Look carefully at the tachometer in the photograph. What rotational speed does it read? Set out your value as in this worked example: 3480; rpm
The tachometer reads 5750; rpm
